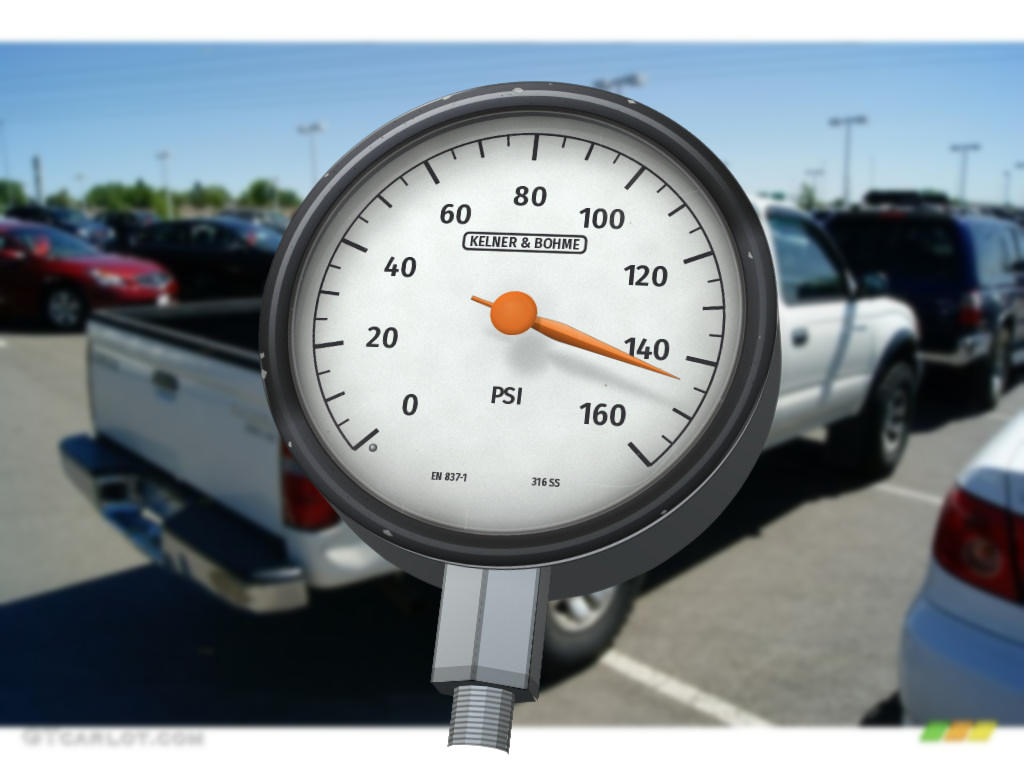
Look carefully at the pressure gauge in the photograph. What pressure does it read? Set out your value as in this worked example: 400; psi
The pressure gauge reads 145; psi
